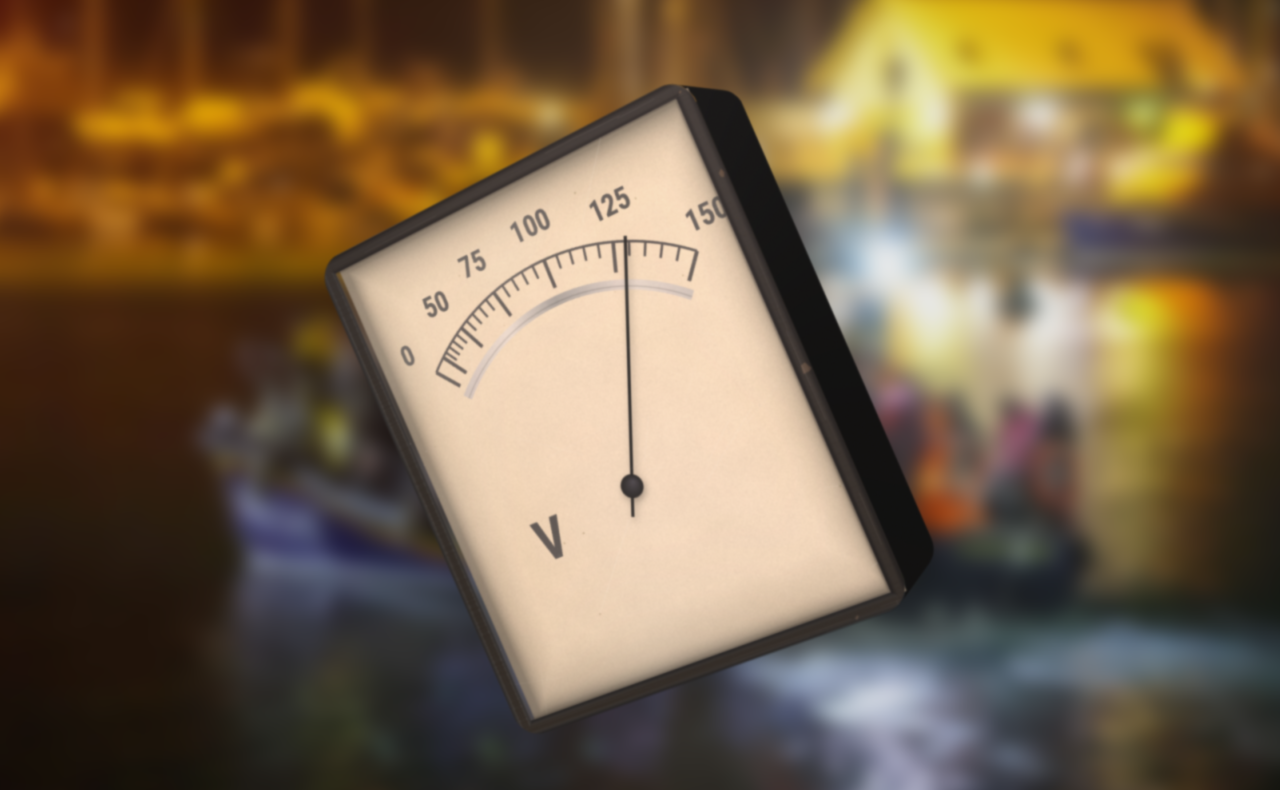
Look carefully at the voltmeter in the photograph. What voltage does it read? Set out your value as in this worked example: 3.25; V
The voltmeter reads 130; V
